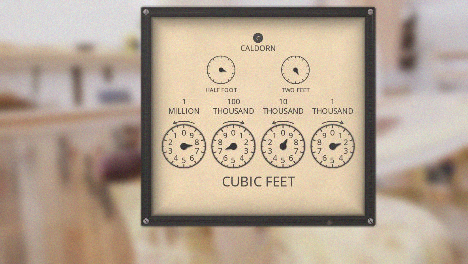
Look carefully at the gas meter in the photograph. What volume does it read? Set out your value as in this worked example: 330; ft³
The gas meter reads 769200; ft³
